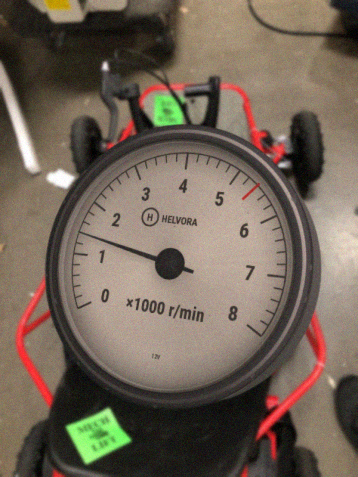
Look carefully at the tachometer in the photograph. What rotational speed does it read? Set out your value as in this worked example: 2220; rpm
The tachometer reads 1400; rpm
